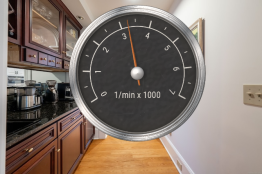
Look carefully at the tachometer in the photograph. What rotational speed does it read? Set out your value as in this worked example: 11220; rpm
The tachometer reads 3250; rpm
